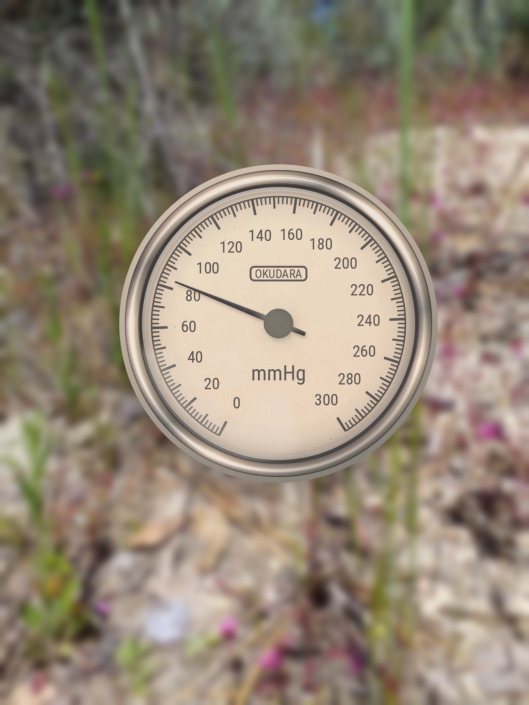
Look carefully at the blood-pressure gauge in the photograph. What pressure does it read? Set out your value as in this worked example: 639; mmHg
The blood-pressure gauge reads 84; mmHg
